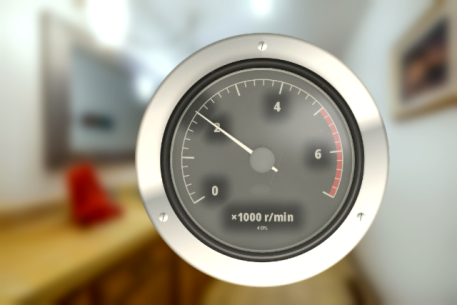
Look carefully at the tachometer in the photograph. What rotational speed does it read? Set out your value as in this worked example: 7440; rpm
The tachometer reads 2000; rpm
